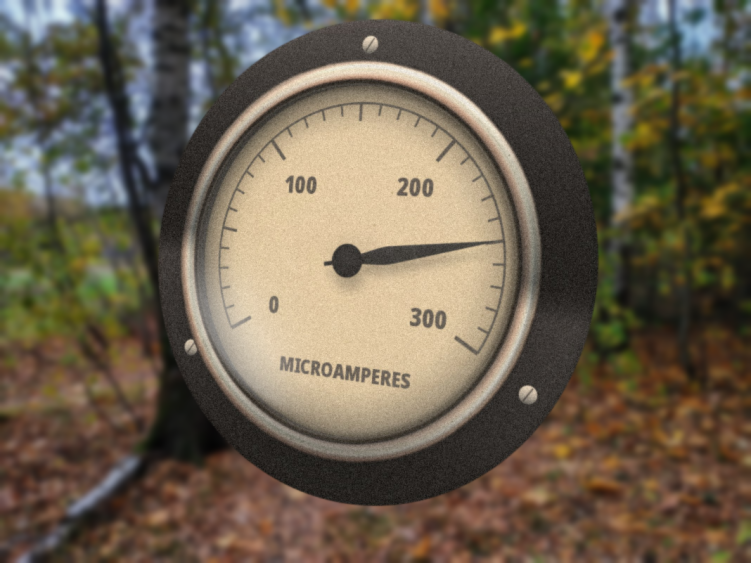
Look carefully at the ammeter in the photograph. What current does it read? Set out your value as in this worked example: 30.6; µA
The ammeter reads 250; µA
